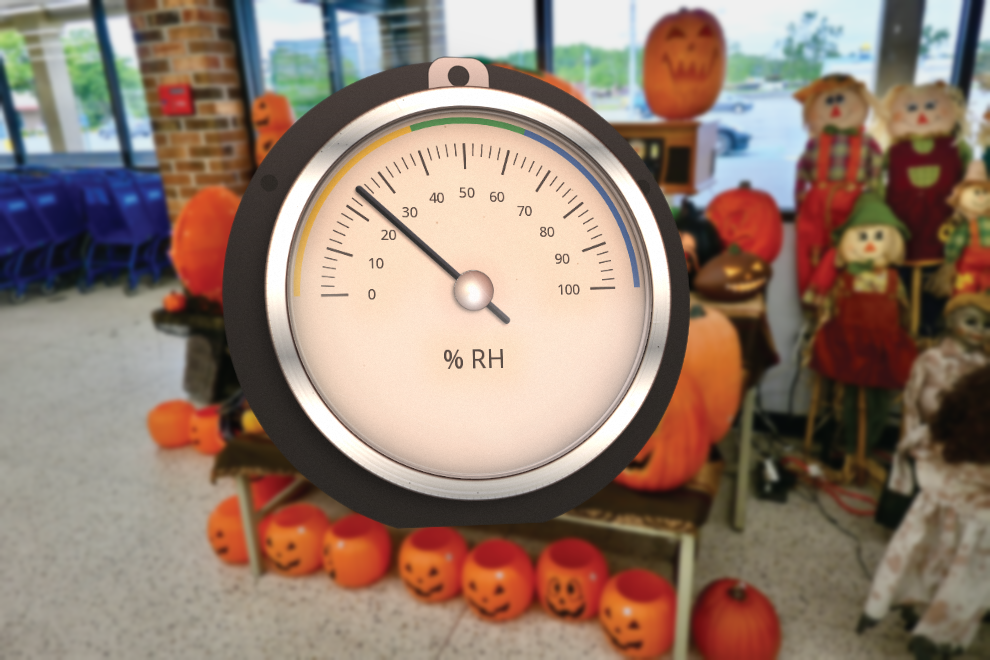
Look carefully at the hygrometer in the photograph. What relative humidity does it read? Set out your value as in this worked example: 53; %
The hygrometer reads 24; %
